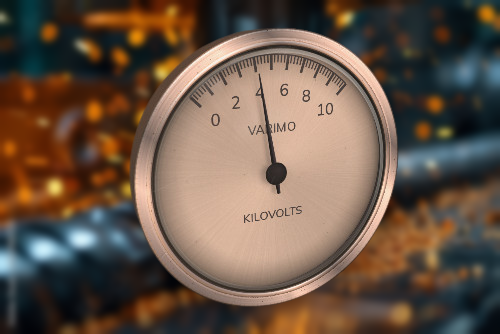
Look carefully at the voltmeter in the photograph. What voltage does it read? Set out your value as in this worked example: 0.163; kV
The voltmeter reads 4; kV
